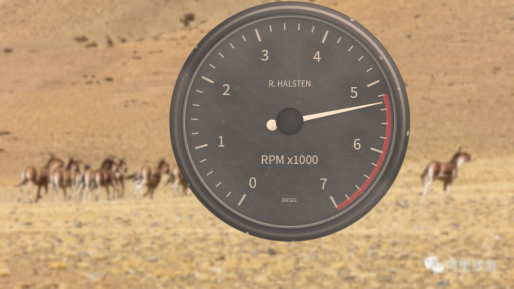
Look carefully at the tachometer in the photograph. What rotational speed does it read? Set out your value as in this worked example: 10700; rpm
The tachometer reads 5300; rpm
